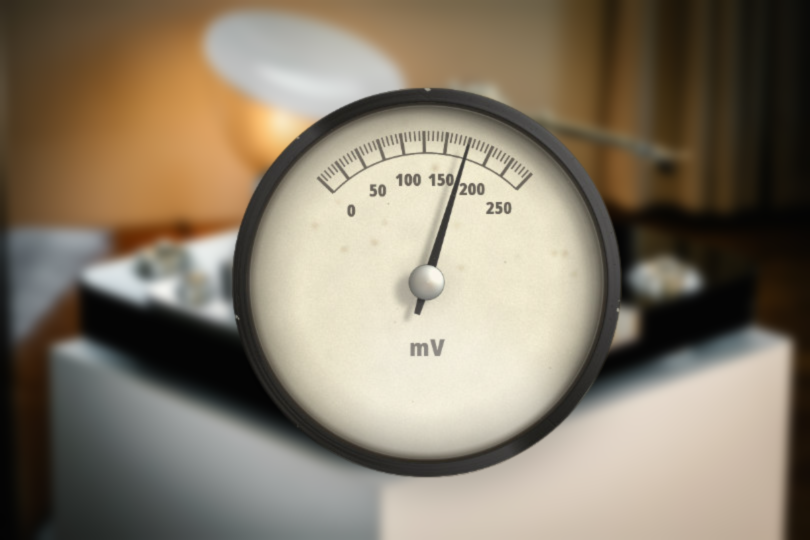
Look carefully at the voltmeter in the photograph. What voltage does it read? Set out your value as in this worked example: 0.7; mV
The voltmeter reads 175; mV
